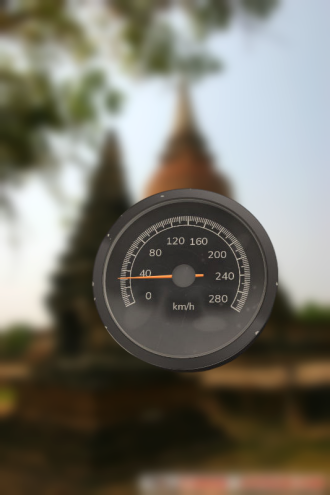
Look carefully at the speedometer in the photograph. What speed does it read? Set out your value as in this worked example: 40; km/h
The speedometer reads 30; km/h
